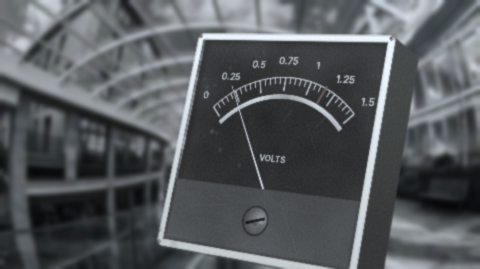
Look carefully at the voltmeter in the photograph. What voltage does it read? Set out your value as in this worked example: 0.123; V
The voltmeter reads 0.25; V
